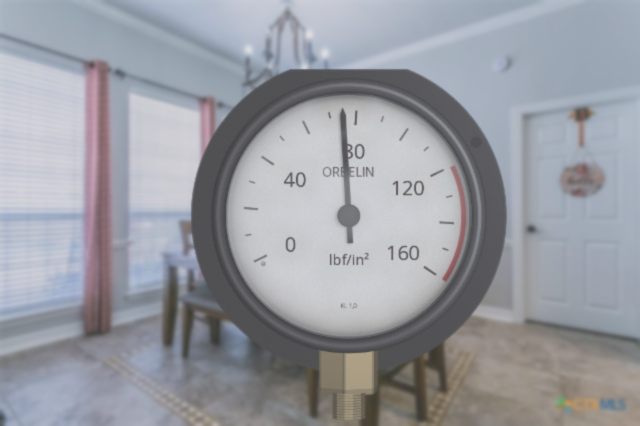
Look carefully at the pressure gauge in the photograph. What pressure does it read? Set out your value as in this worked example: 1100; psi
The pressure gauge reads 75; psi
